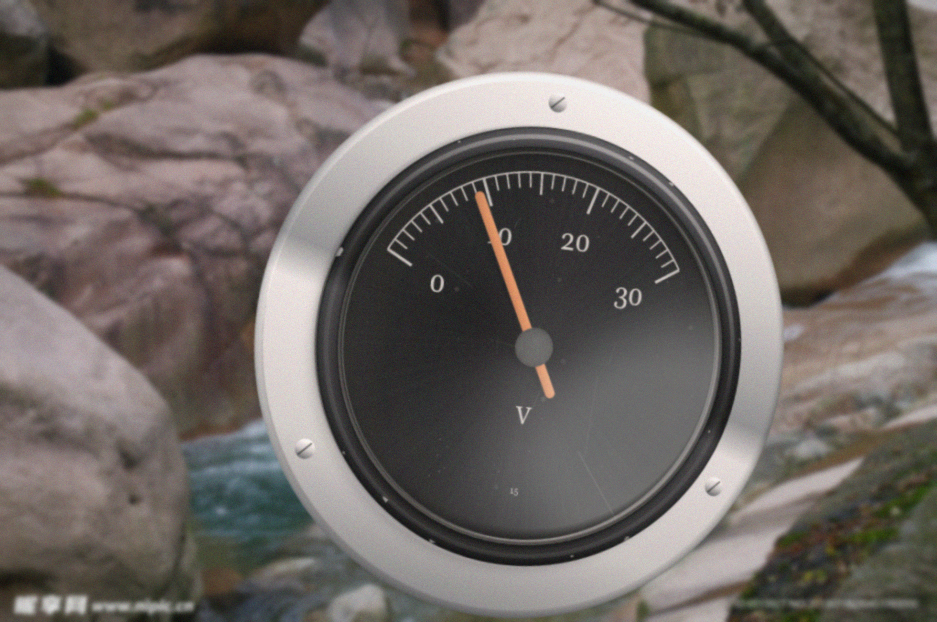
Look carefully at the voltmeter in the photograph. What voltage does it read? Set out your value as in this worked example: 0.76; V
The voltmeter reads 9; V
